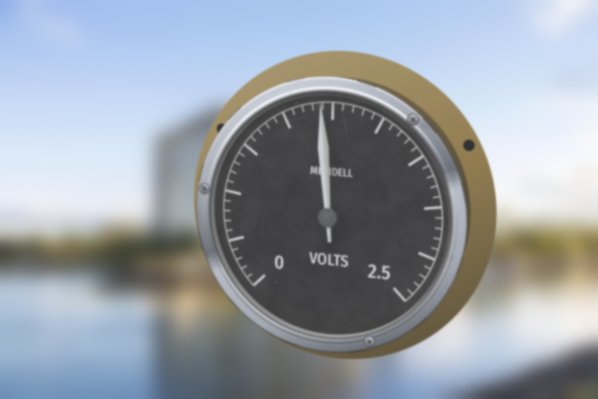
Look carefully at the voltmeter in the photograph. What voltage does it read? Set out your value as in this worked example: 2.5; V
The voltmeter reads 1.2; V
